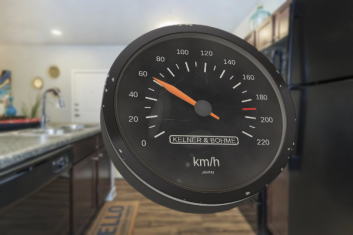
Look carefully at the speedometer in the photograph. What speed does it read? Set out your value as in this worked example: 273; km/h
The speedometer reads 60; km/h
